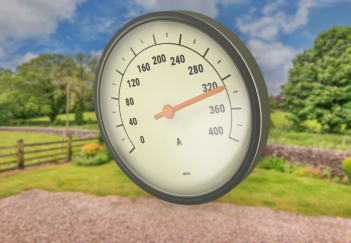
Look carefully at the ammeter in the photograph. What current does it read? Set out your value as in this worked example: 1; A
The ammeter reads 330; A
